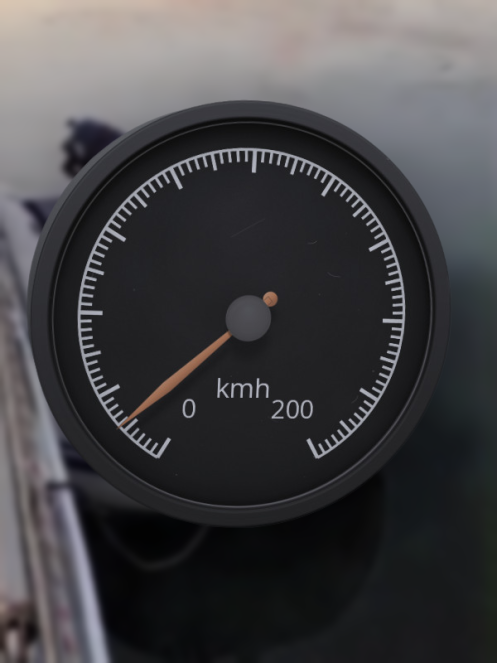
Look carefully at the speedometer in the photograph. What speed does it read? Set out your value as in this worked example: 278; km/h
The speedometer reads 12; km/h
